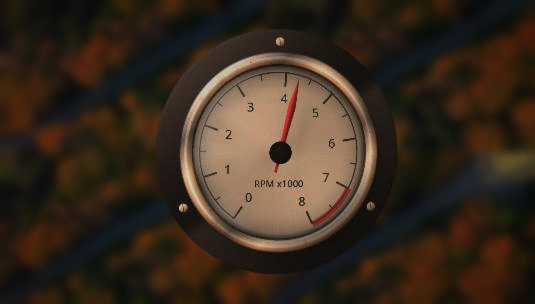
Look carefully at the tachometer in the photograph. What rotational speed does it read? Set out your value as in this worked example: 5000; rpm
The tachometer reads 4250; rpm
